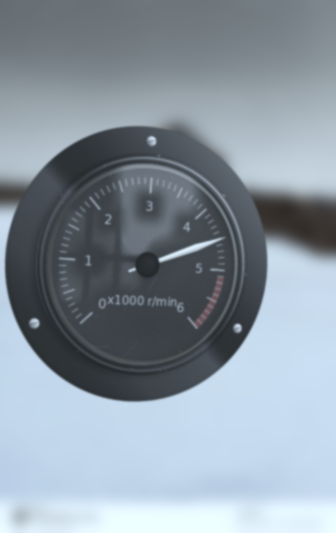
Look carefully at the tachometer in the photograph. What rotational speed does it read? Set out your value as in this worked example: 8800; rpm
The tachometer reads 4500; rpm
